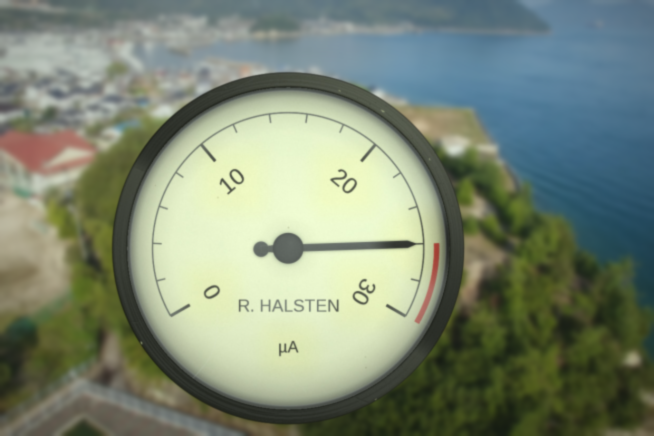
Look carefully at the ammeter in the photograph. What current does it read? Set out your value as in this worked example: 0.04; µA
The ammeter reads 26; µA
